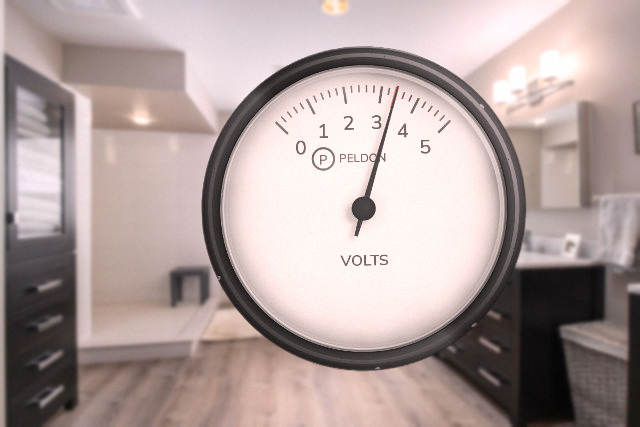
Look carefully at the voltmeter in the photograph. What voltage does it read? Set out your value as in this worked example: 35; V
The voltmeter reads 3.4; V
